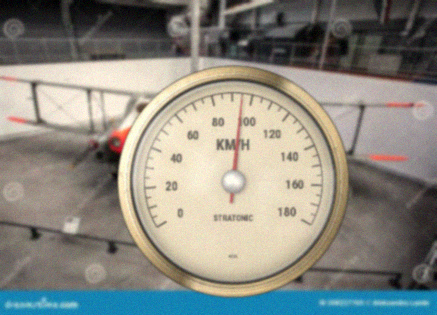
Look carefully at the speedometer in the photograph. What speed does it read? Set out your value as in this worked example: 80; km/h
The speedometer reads 95; km/h
